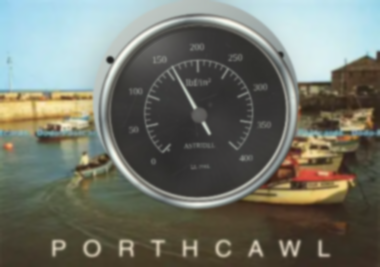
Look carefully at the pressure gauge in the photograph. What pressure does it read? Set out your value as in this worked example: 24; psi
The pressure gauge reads 160; psi
